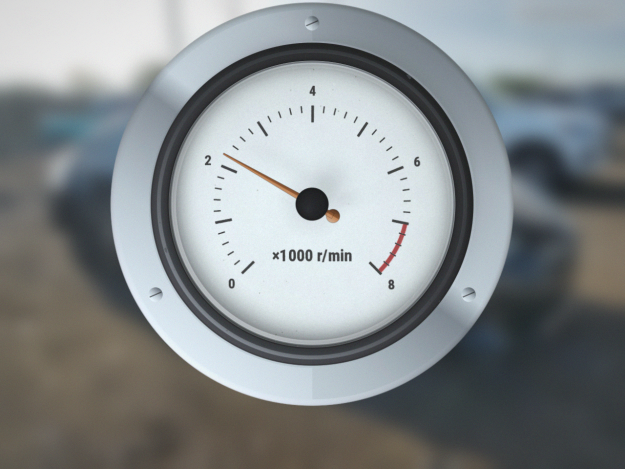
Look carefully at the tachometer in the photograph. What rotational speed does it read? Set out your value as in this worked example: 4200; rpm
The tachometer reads 2200; rpm
